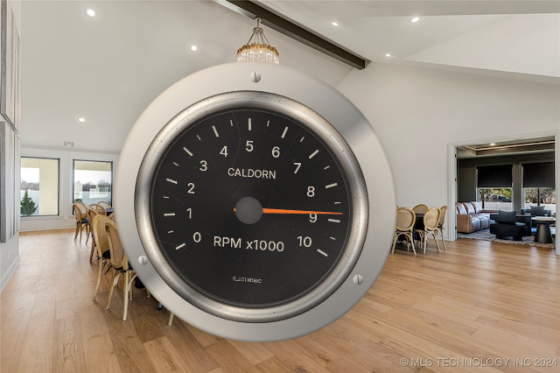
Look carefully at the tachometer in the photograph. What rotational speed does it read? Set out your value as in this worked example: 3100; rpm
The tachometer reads 8750; rpm
